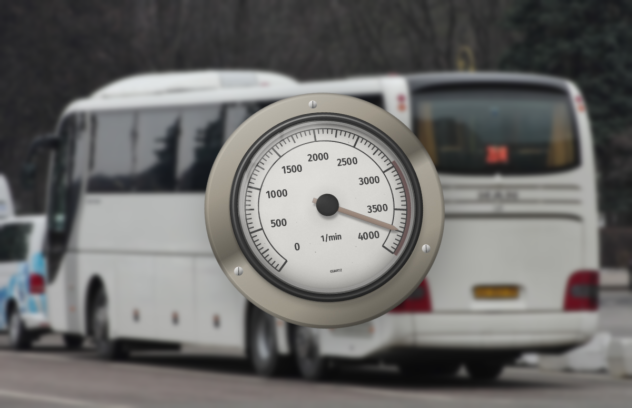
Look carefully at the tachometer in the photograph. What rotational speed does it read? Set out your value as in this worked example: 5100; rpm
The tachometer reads 3750; rpm
